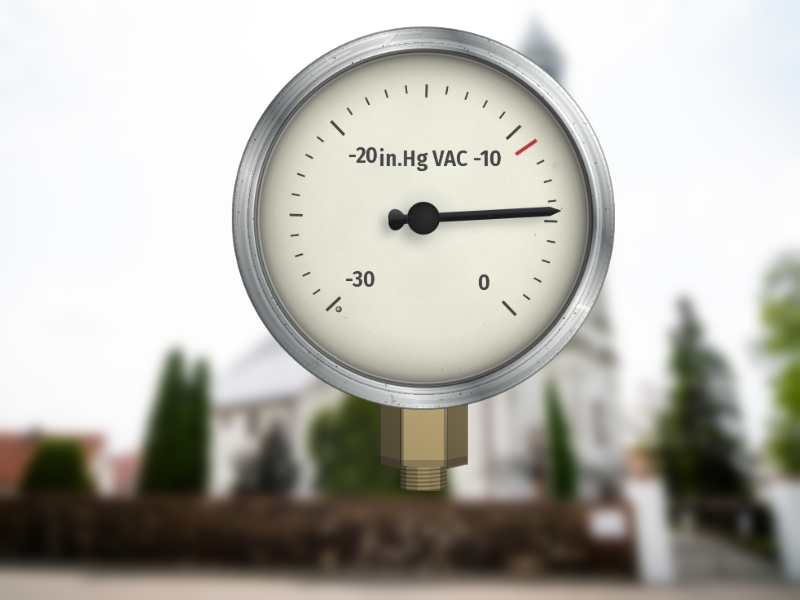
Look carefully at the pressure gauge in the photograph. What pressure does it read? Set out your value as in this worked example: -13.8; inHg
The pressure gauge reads -5.5; inHg
